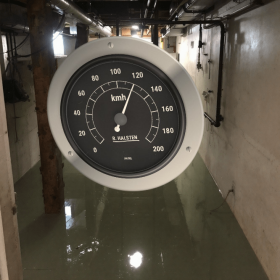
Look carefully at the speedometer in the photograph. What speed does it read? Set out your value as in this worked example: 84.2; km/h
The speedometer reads 120; km/h
